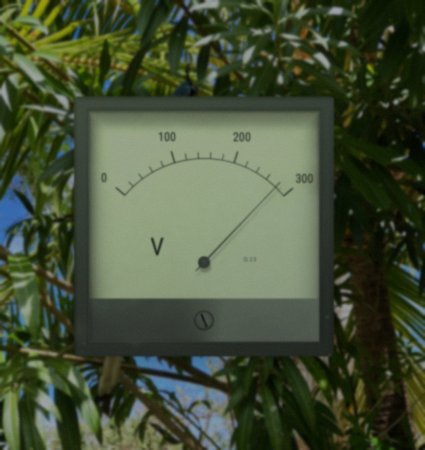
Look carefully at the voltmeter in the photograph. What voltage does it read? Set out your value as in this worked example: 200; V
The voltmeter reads 280; V
